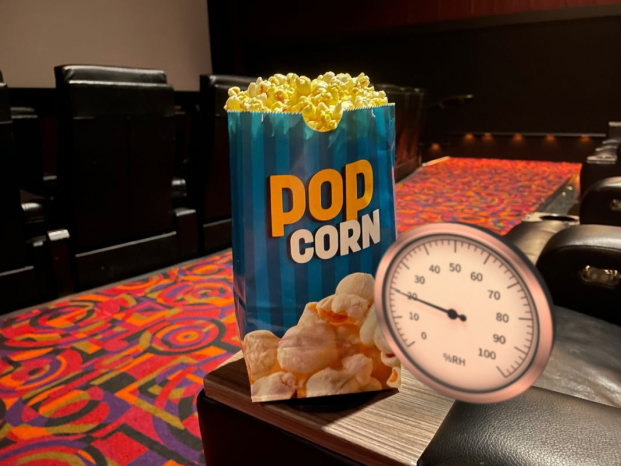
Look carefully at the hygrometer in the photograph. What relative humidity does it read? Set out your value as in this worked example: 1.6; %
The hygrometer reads 20; %
